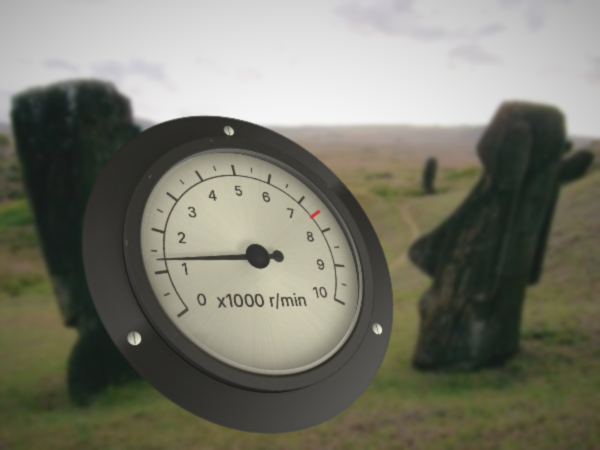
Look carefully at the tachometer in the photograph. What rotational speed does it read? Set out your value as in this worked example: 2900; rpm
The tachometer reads 1250; rpm
